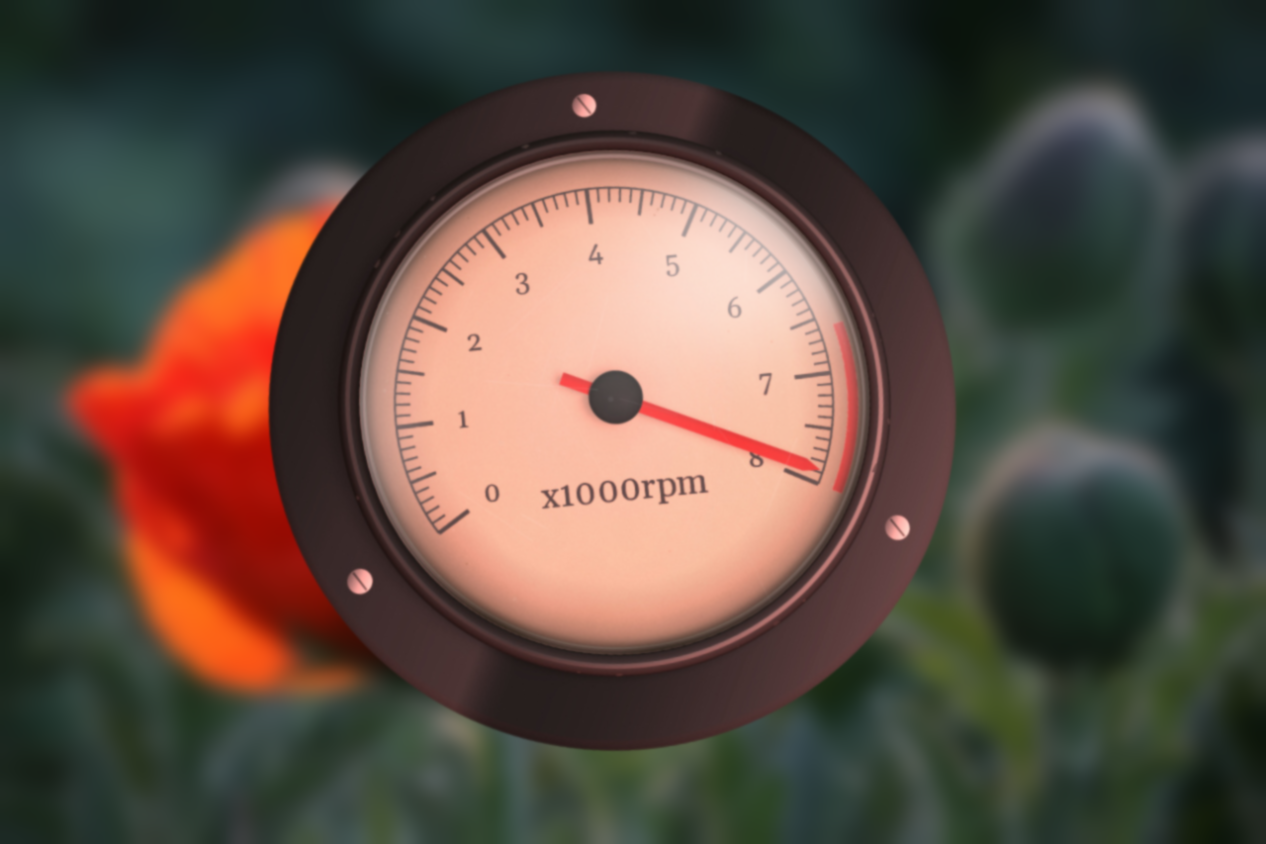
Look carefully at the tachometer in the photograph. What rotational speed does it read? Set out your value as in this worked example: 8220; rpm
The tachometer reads 7900; rpm
